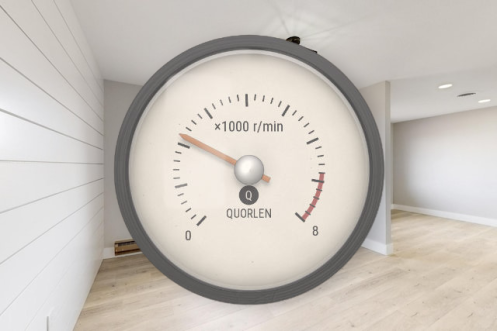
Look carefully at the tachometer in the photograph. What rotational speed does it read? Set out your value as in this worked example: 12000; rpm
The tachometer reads 2200; rpm
